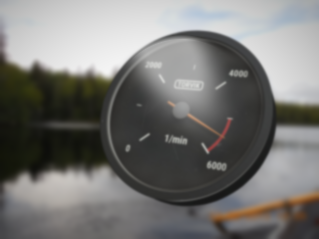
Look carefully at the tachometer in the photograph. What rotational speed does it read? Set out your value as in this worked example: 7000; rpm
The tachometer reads 5500; rpm
